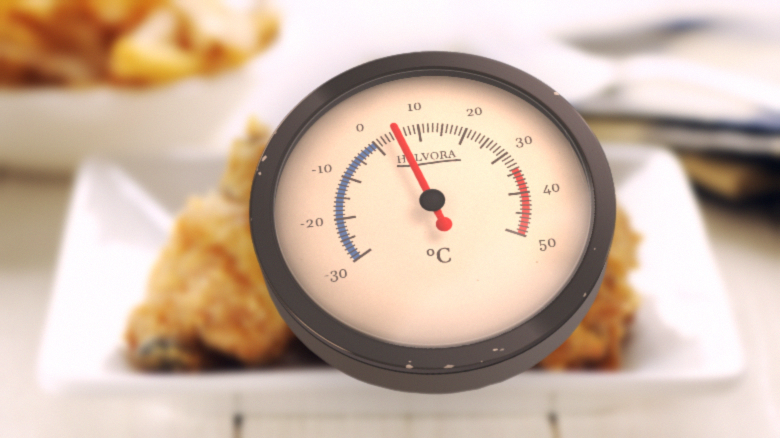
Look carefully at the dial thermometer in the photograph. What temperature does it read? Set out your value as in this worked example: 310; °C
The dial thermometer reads 5; °C
